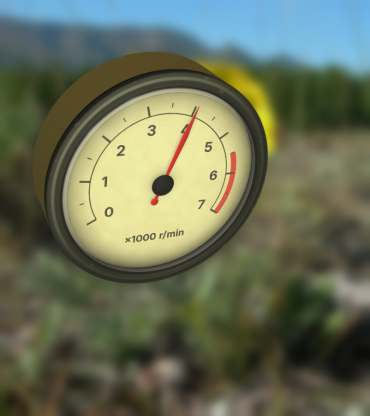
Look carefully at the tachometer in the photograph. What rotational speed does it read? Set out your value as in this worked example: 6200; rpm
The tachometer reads 4000; rpm
